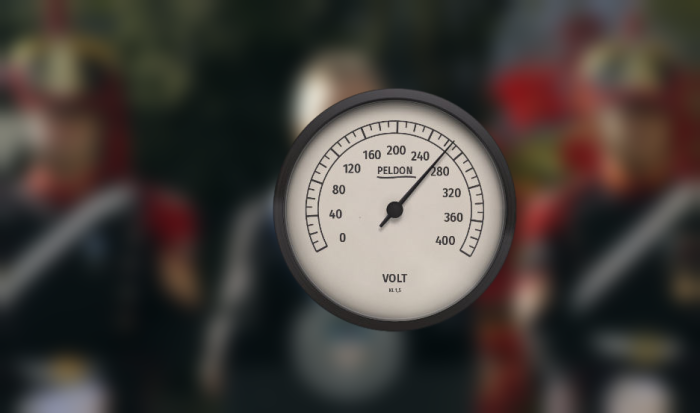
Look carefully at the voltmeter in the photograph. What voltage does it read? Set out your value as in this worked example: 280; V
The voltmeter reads 265; V
